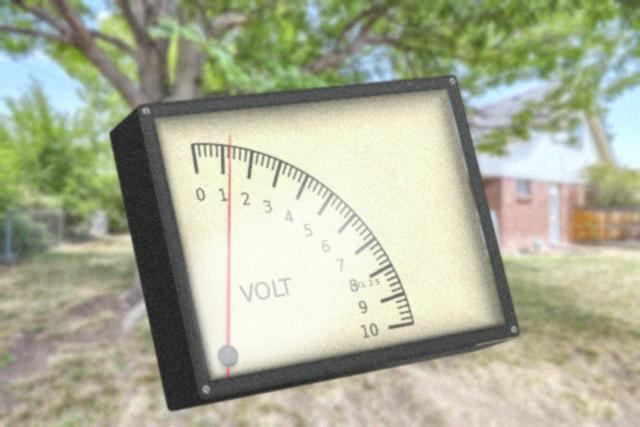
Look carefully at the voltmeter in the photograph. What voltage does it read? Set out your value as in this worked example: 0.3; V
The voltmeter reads 1.2; V
